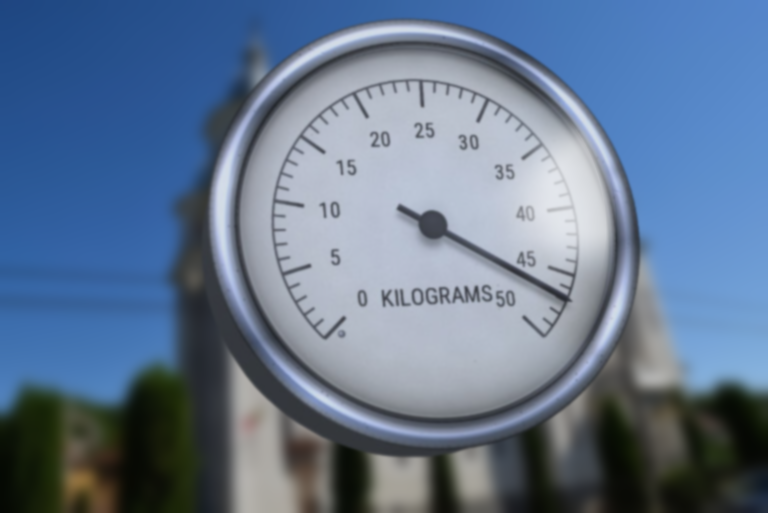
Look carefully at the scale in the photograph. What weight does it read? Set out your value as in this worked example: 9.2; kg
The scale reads 47; kg
